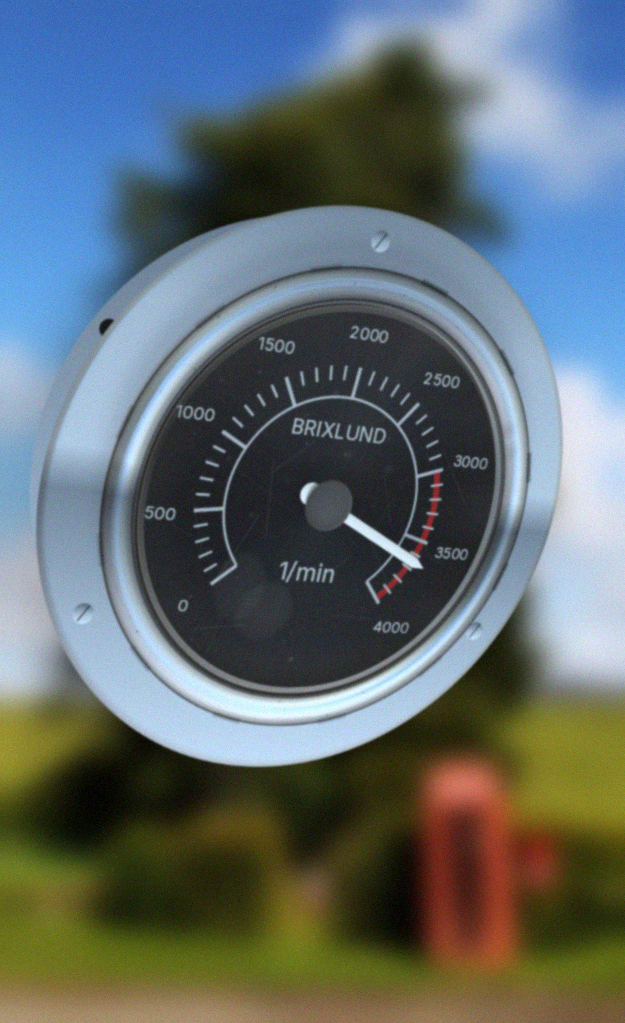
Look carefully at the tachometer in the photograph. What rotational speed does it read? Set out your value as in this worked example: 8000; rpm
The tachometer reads 3650; rpm
